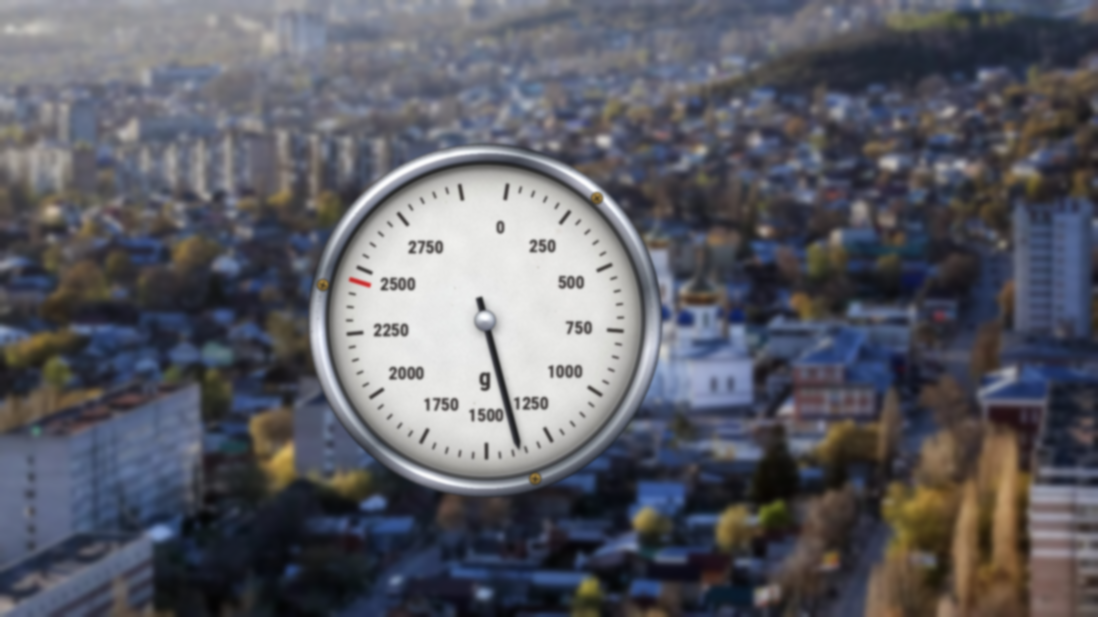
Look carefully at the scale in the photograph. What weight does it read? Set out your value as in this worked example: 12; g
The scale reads 1375; g
